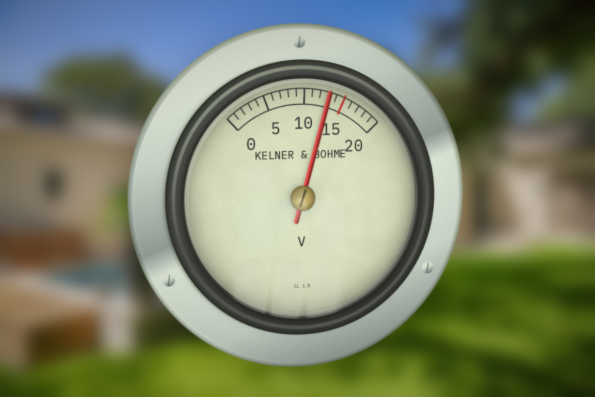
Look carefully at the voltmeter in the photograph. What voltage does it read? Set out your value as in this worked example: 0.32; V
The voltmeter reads 13; V
